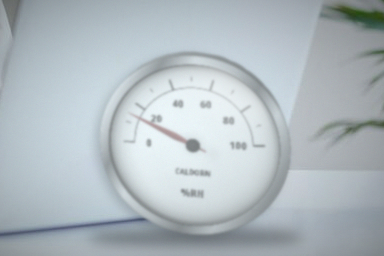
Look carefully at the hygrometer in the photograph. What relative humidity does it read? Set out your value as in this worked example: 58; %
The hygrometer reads 15; %
